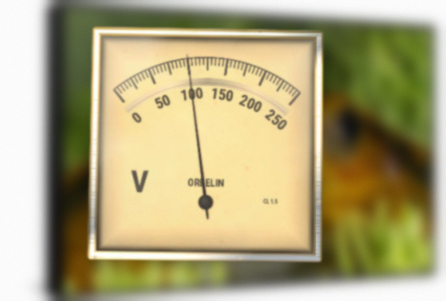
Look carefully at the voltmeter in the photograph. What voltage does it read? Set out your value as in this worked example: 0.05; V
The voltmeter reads 100; V
